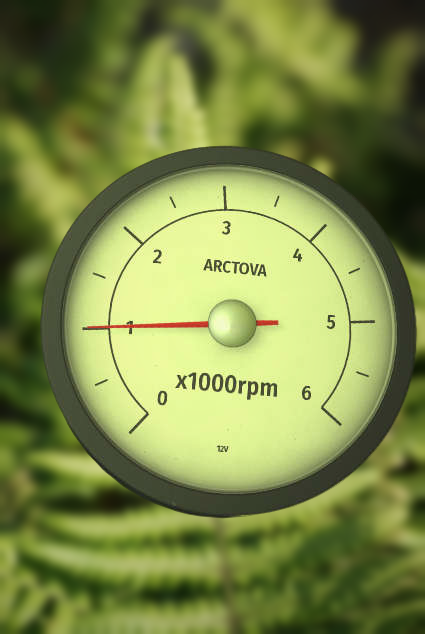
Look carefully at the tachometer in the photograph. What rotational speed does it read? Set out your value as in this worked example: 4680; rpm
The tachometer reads 1000; rpm
